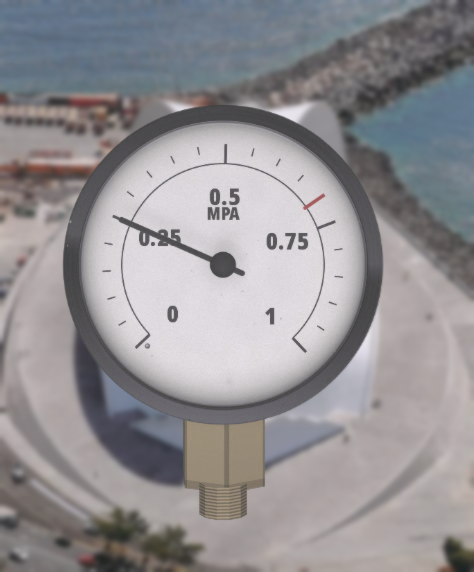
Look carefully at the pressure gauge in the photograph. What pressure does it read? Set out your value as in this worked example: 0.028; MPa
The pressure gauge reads 0.25; MPa
